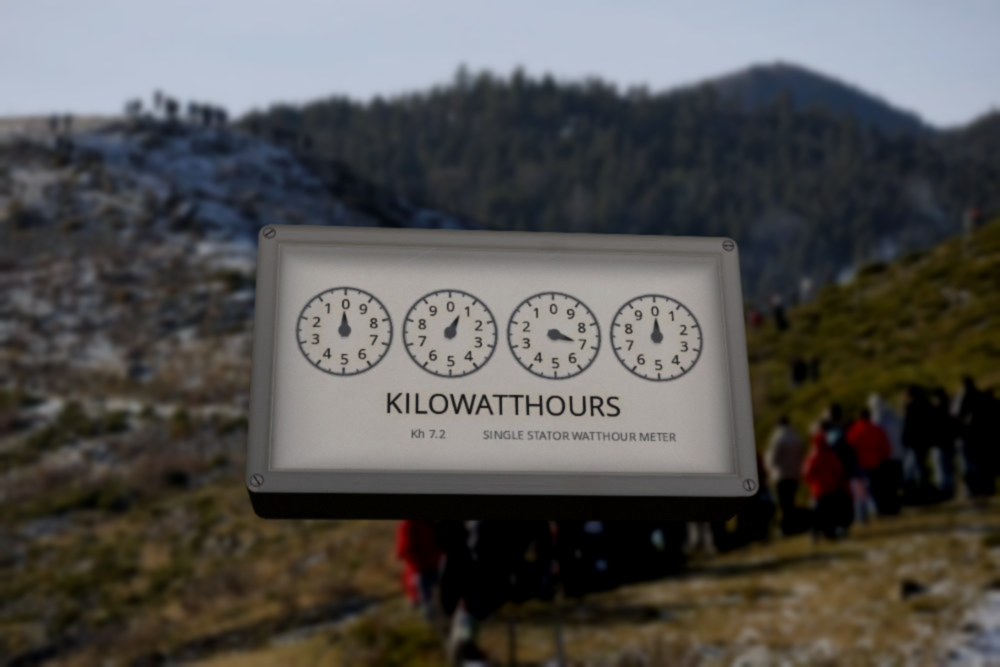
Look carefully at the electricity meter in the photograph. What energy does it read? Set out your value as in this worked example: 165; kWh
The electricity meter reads 70; kWh
